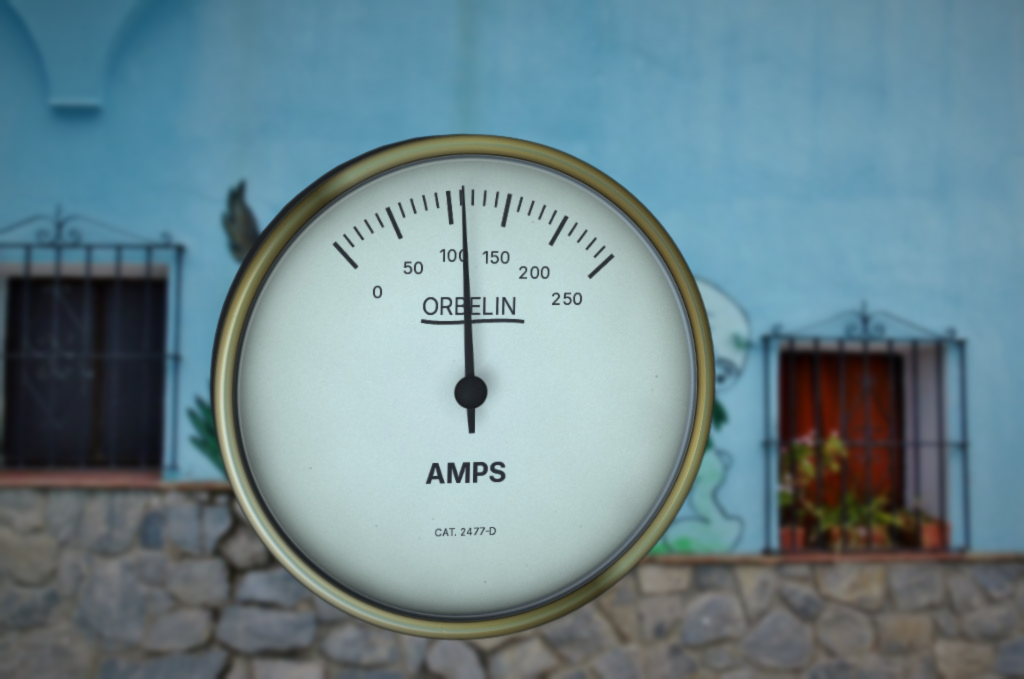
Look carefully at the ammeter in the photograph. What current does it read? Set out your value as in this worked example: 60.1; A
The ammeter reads 110; A
